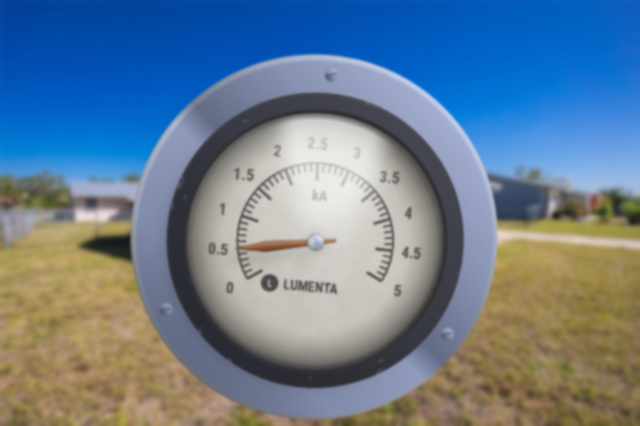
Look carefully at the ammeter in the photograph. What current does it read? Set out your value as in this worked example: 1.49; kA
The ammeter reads 0.5; kA
